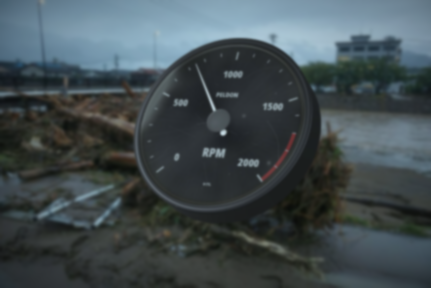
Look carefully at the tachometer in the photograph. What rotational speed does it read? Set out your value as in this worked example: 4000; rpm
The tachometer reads 750; rpm
